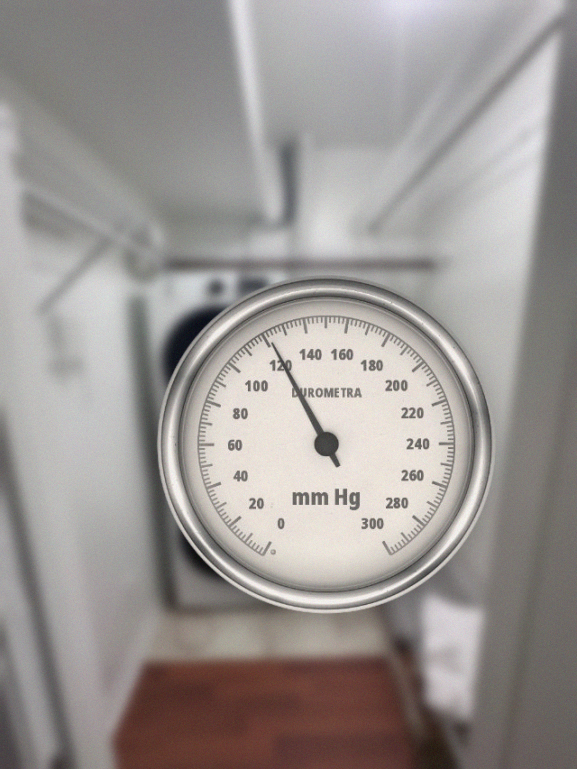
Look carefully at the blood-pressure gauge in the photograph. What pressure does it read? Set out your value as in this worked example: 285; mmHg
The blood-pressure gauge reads 122; mmHg
